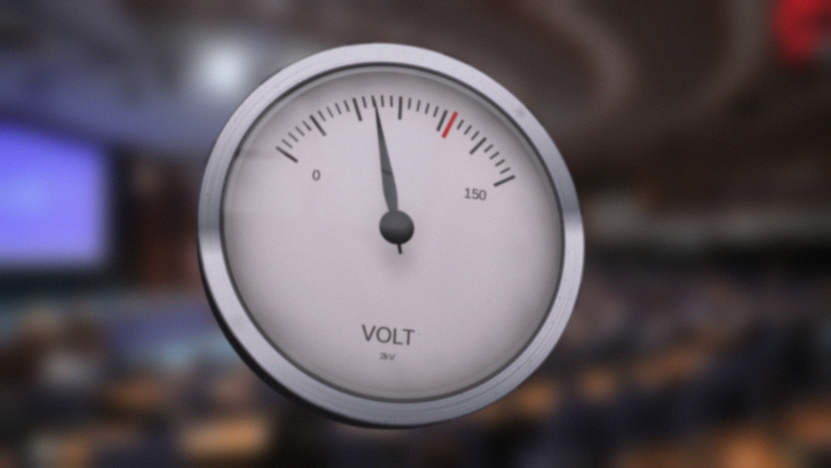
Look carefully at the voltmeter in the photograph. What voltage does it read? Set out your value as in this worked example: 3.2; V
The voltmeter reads 60; V
